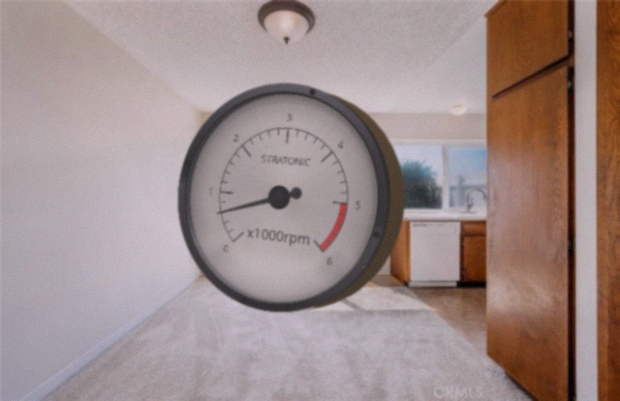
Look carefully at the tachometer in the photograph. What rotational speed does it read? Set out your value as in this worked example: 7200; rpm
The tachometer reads 600; rpm
